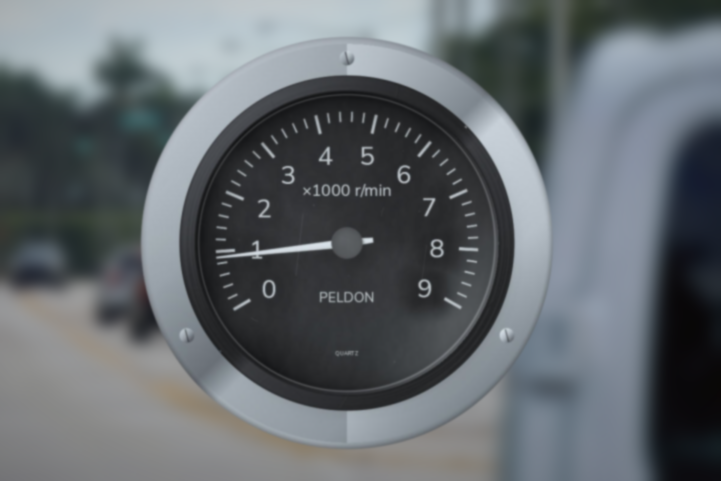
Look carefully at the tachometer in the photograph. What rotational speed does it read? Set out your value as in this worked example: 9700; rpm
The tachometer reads 900; rpm
